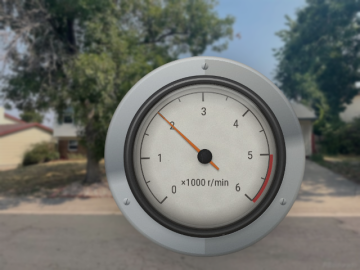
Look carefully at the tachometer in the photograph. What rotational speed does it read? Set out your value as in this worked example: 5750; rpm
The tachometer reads 2000; rpm
